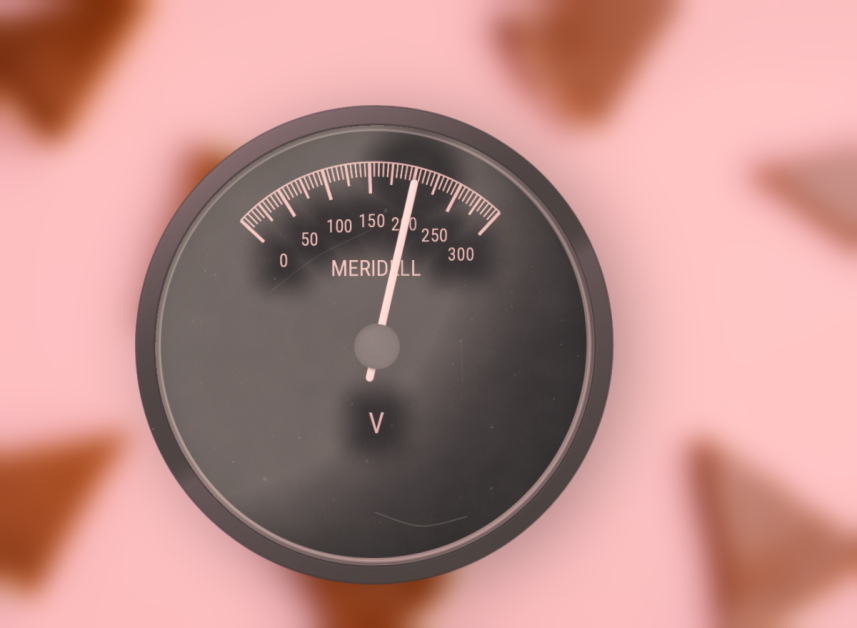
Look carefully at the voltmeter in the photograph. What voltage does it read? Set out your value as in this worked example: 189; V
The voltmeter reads 200; V
